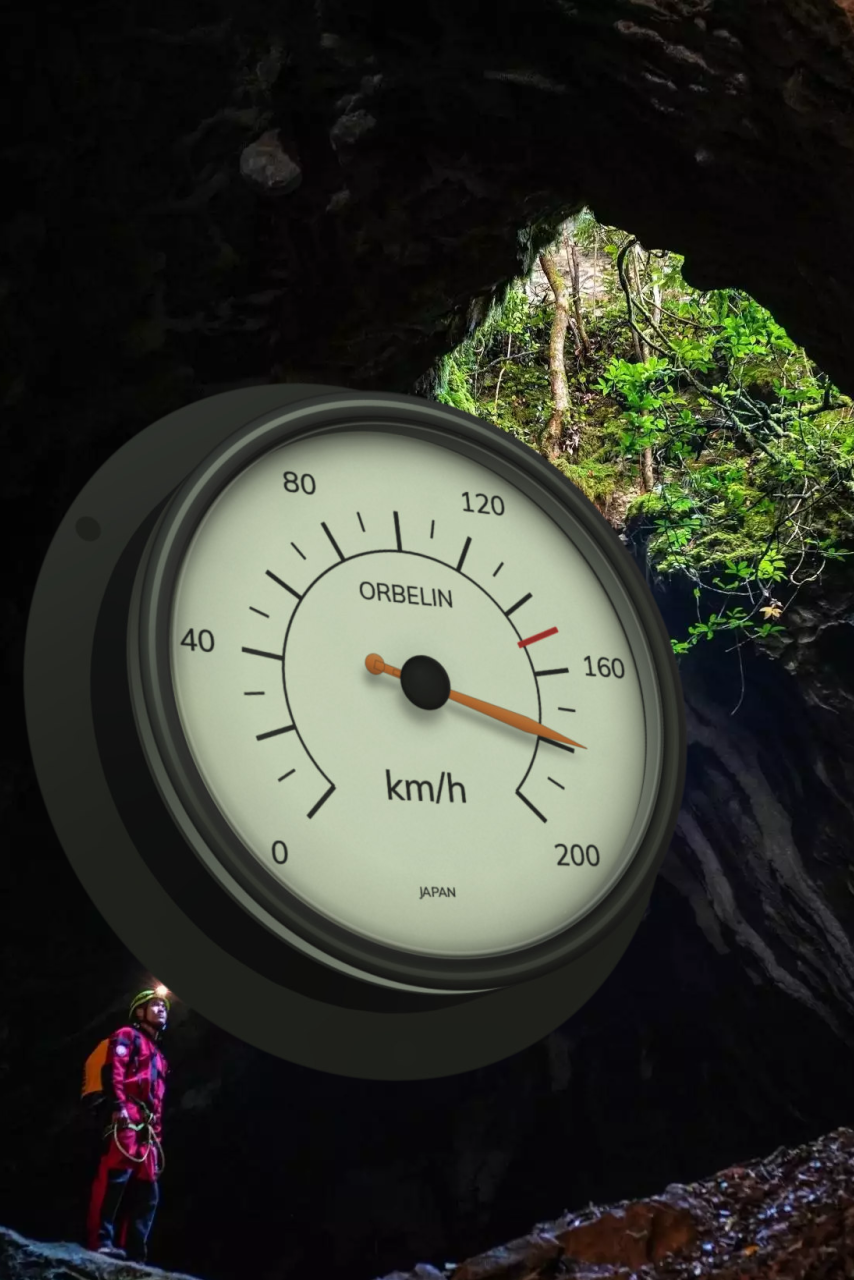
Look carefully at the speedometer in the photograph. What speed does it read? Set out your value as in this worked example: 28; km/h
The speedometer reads 180; km/h
